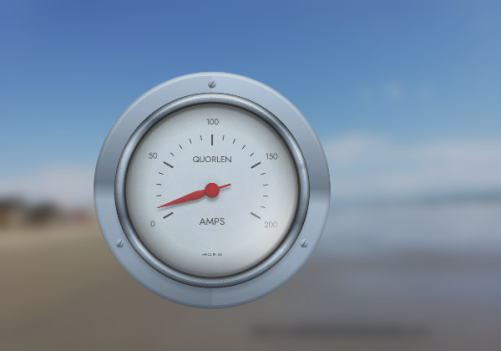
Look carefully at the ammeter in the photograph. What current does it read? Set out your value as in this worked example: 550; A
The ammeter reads 10; A
